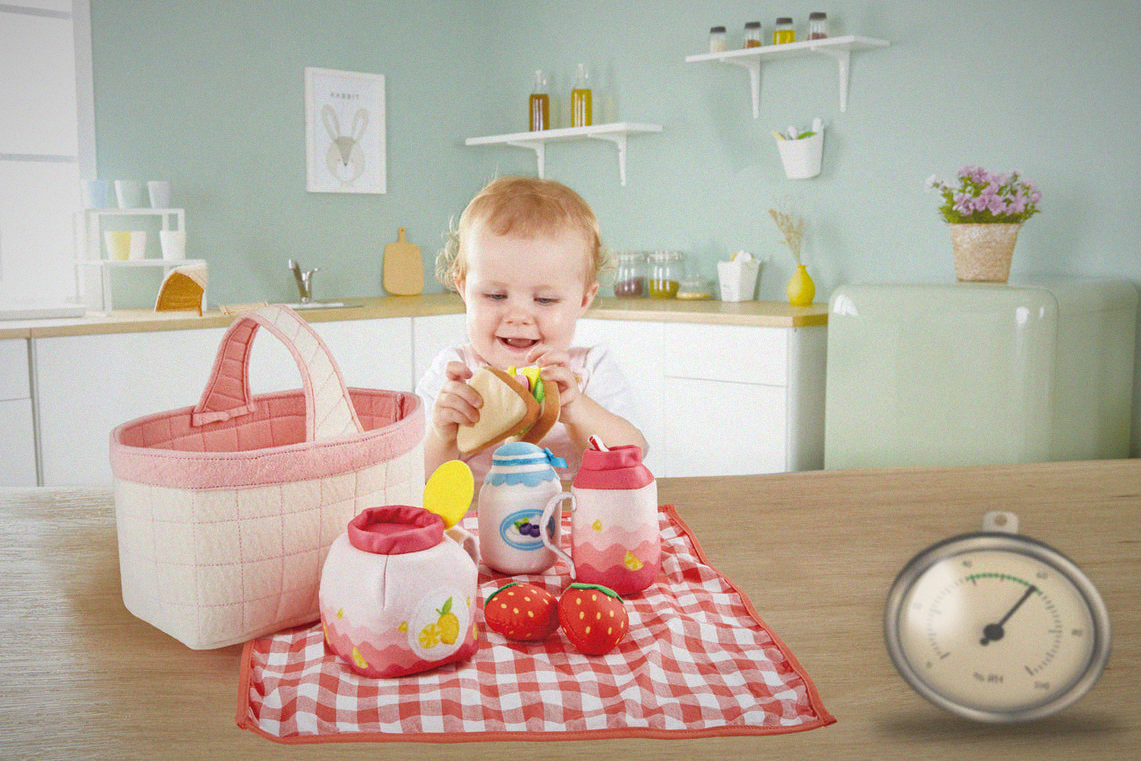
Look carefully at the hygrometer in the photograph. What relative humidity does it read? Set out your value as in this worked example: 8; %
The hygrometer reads 60; %
